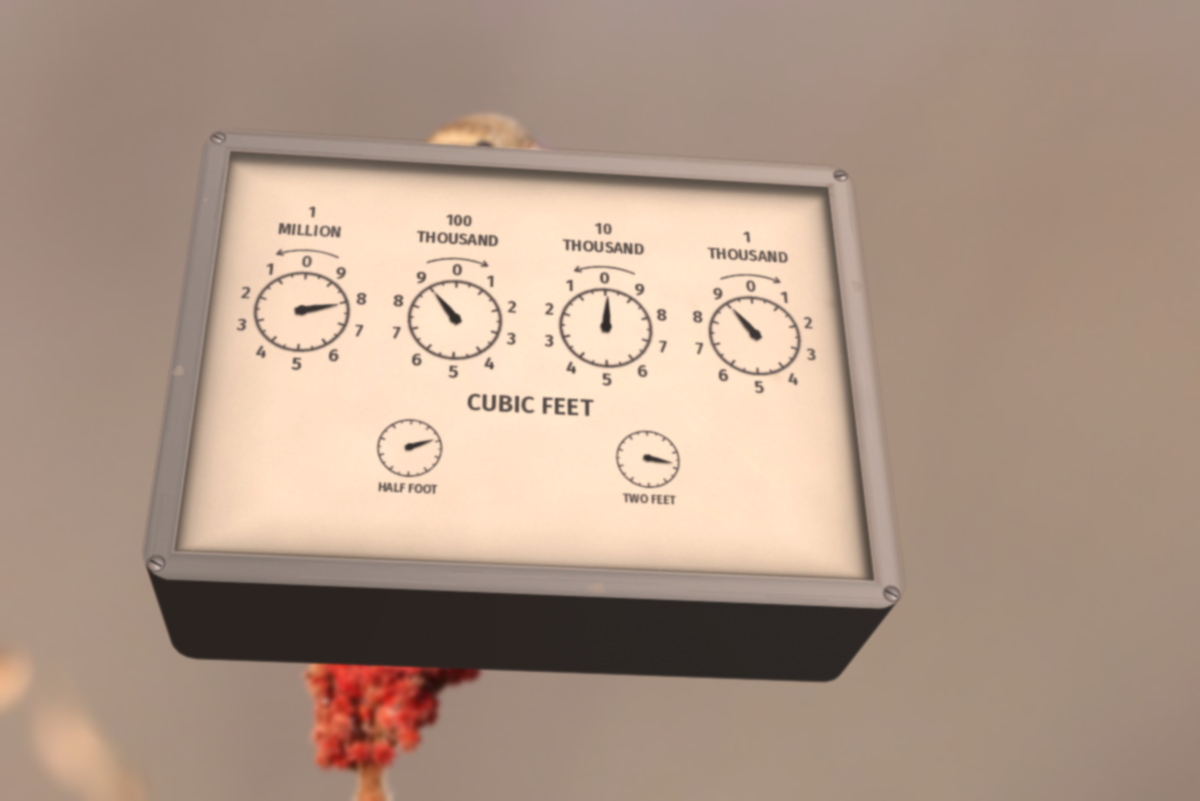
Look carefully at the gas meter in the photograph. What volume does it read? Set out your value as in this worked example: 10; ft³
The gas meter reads 789900; ft³
